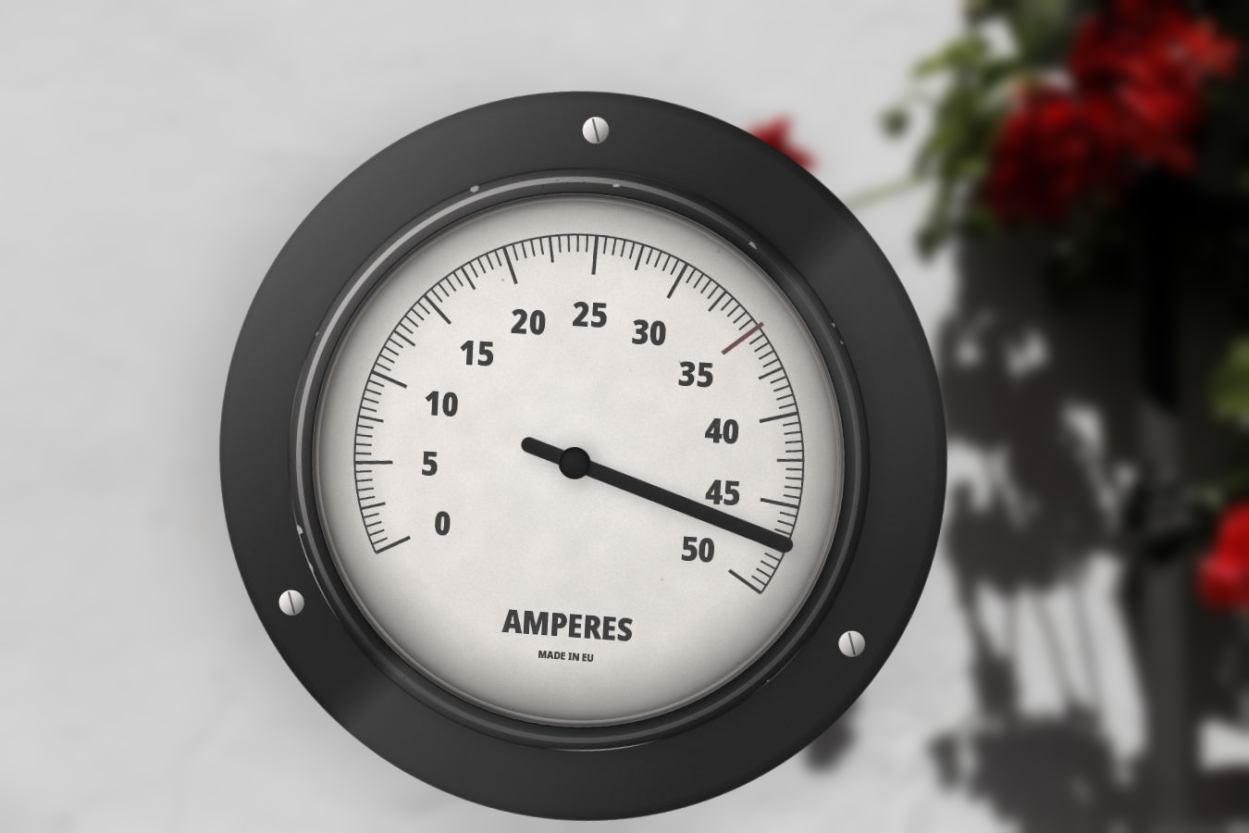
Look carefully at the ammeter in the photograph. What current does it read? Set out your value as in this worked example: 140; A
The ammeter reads 47; A
